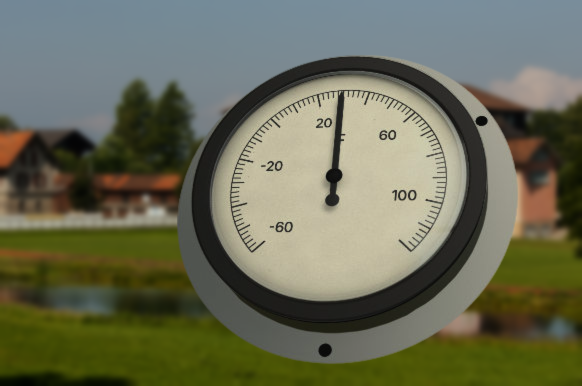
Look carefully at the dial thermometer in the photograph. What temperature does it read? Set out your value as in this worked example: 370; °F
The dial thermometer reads 30; °F
